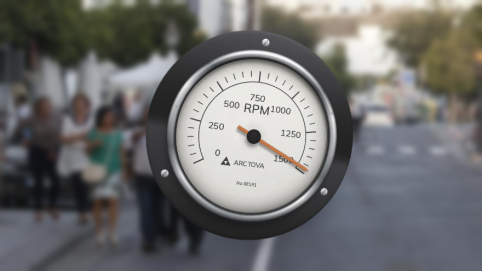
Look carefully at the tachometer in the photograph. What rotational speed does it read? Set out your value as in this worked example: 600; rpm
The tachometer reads 1475; rpm
